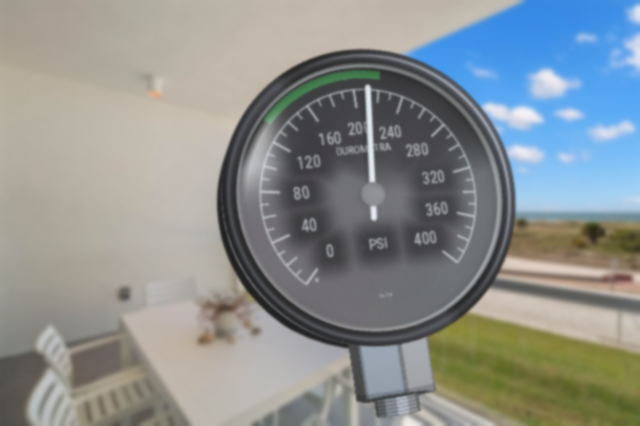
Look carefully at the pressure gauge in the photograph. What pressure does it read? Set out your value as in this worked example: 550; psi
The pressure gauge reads 210; psi
